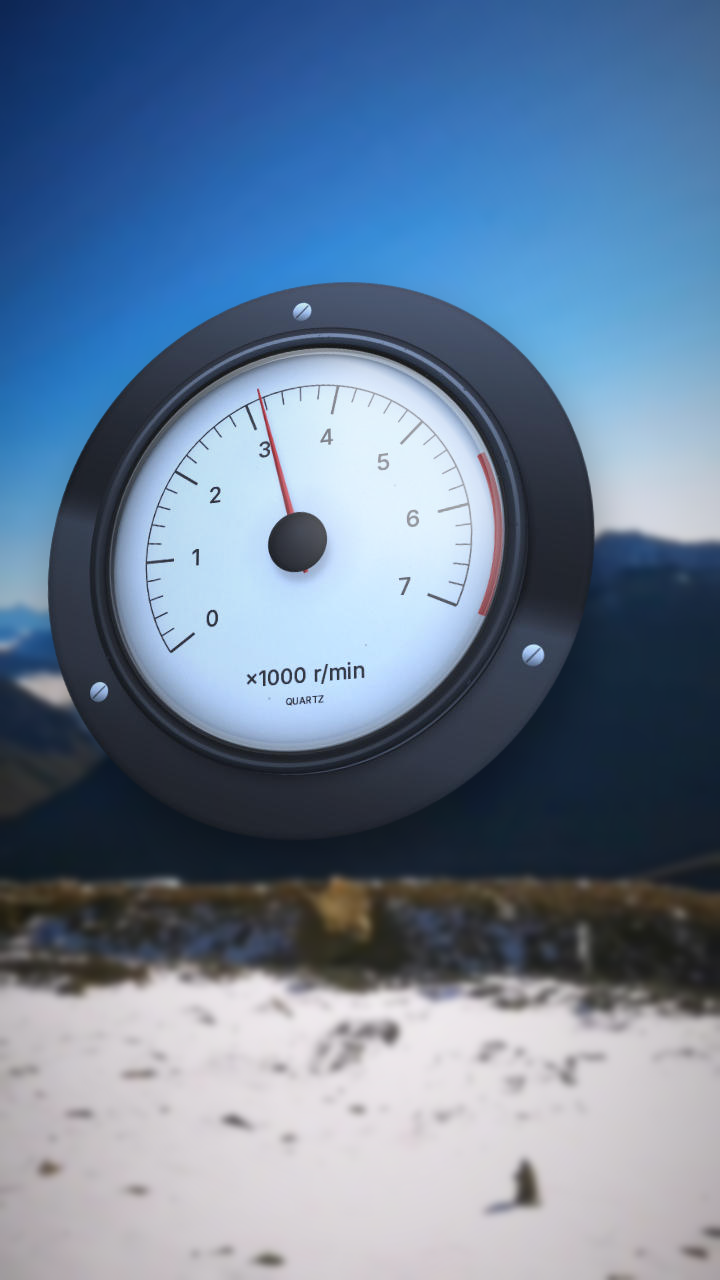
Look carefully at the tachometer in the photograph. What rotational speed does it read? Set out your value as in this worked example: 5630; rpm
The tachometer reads 3200; rpm
